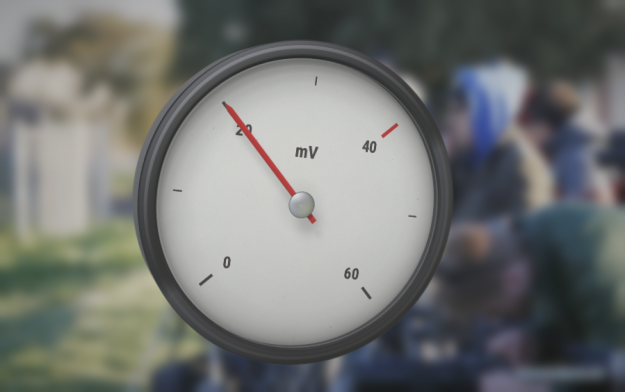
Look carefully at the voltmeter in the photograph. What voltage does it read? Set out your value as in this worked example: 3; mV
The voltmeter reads 20; mV
